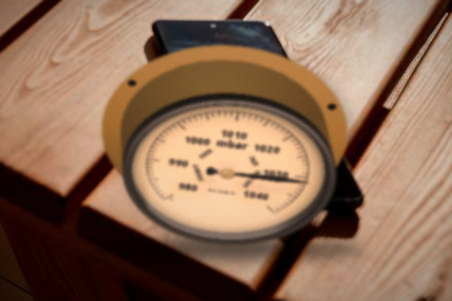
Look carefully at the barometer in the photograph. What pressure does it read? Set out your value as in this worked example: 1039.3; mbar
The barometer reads 1030; mbar
